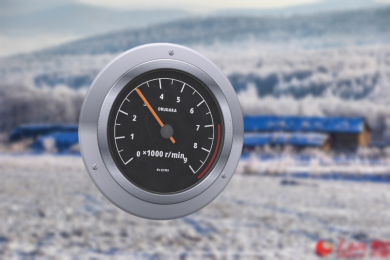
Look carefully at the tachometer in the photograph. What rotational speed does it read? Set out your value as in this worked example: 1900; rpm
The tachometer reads 3000; rpm
